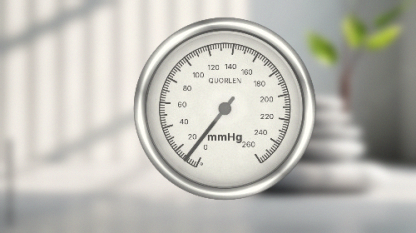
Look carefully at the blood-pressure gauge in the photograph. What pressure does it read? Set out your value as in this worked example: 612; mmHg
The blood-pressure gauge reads 10; mmHg
